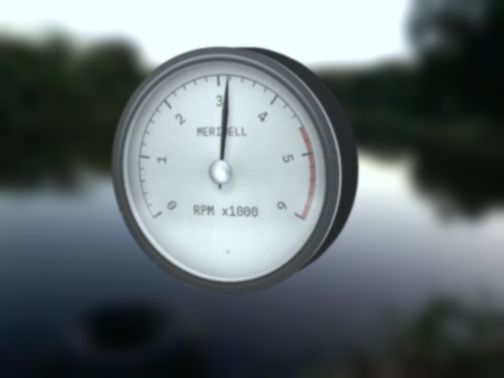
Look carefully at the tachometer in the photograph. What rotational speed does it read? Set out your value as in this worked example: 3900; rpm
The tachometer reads 3200; rpm
